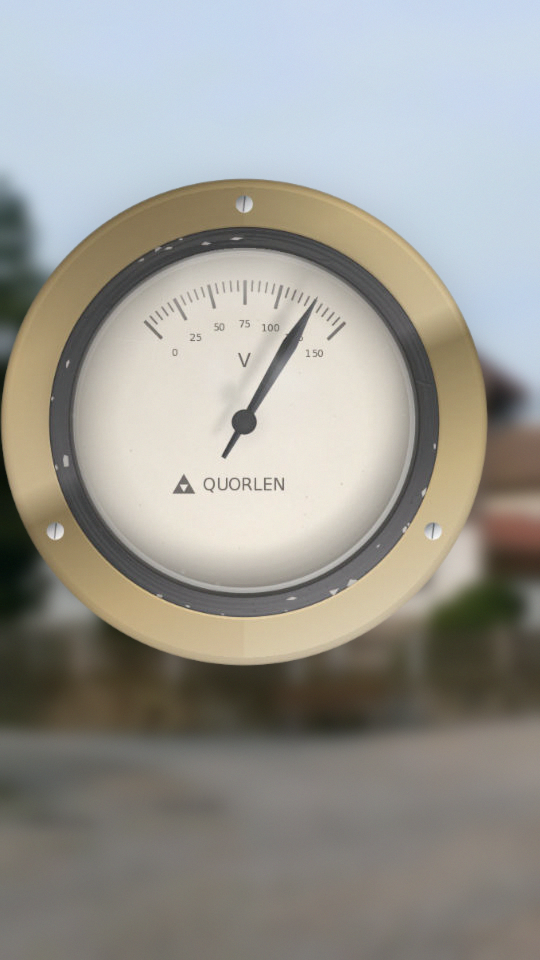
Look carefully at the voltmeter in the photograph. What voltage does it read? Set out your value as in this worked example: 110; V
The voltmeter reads 125; V
